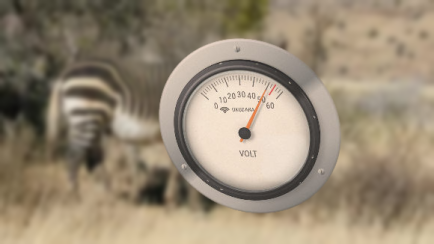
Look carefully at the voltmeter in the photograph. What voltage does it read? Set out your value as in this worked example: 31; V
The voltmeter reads 50; V
